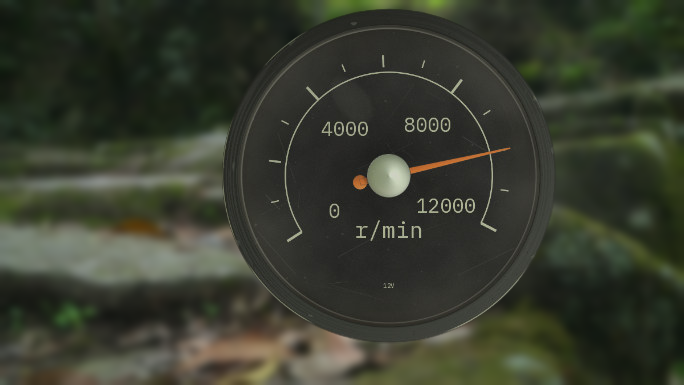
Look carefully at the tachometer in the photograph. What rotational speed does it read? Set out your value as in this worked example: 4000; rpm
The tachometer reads 10000; rpm
